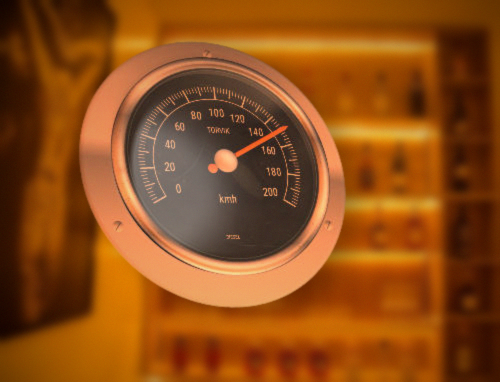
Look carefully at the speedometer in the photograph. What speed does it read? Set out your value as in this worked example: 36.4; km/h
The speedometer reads 150; km/h
